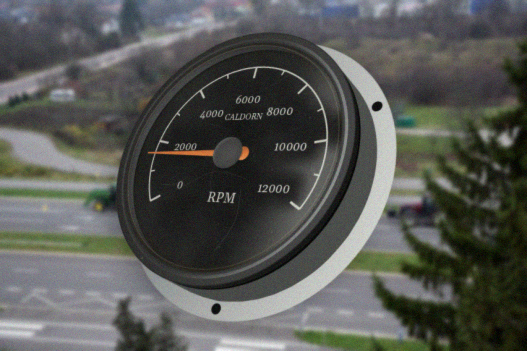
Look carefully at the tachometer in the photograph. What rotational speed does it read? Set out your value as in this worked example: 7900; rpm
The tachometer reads 1500; rpm
